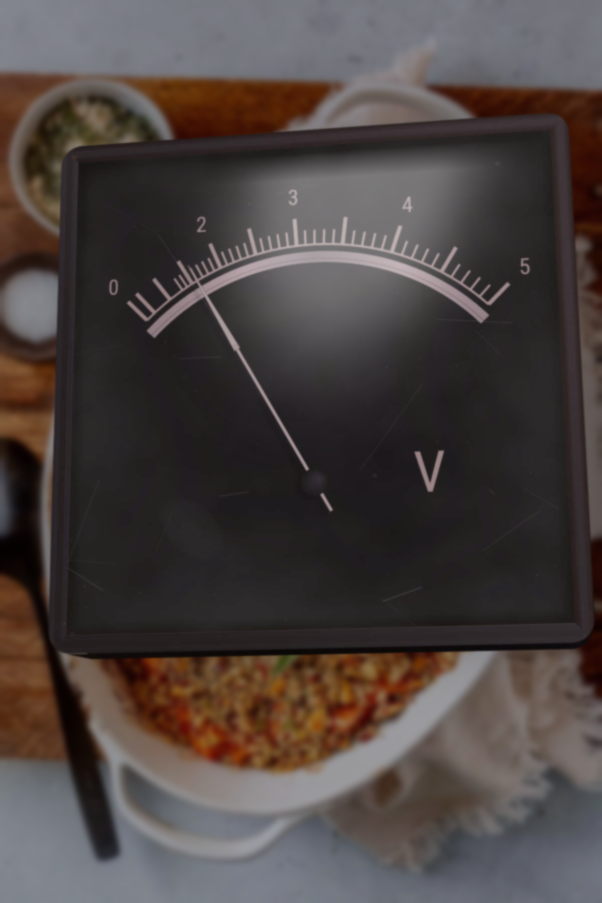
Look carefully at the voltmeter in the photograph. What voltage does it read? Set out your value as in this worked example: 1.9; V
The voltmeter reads 1.6; V
